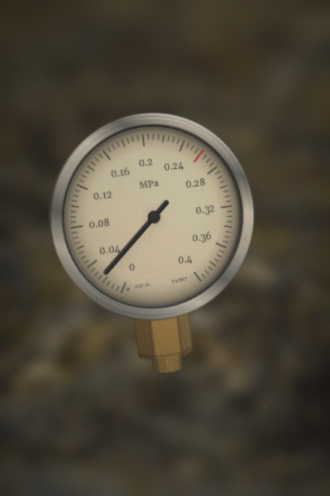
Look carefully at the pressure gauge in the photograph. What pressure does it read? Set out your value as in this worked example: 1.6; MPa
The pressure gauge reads 0.025; MPa
